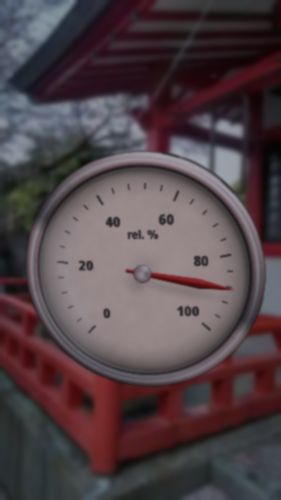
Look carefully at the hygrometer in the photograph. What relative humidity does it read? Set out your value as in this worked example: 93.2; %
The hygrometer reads 88; %
